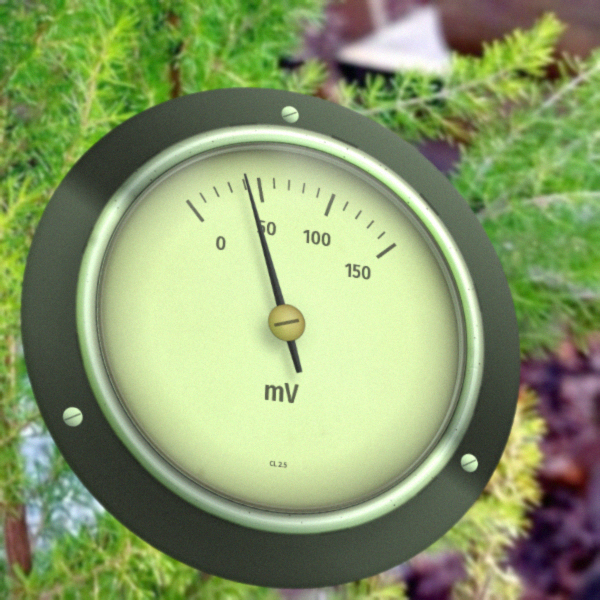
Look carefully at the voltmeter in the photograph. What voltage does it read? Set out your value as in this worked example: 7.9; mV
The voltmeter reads 40; mV
